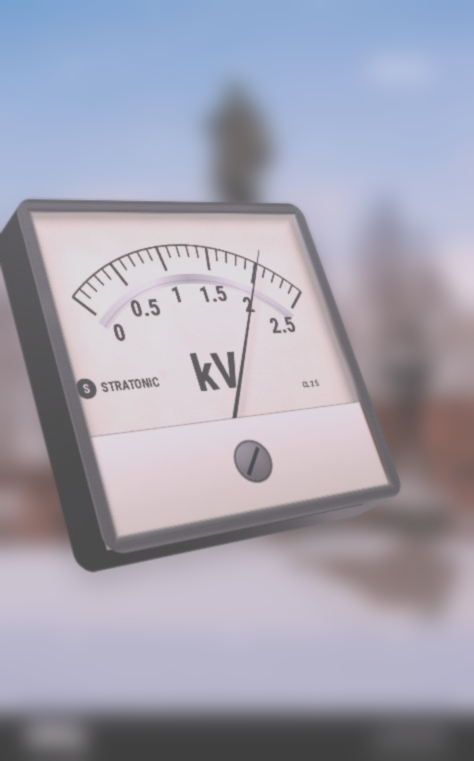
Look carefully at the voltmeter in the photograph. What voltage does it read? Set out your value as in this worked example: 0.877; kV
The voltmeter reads 2; kV
